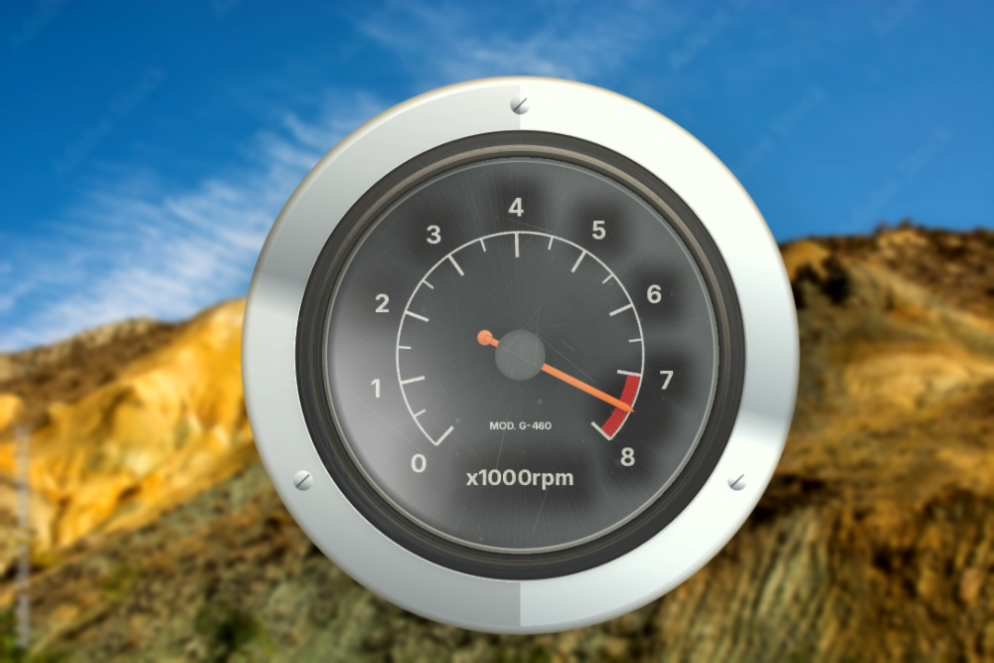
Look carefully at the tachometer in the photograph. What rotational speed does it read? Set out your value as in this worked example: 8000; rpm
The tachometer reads 7500; rpm
